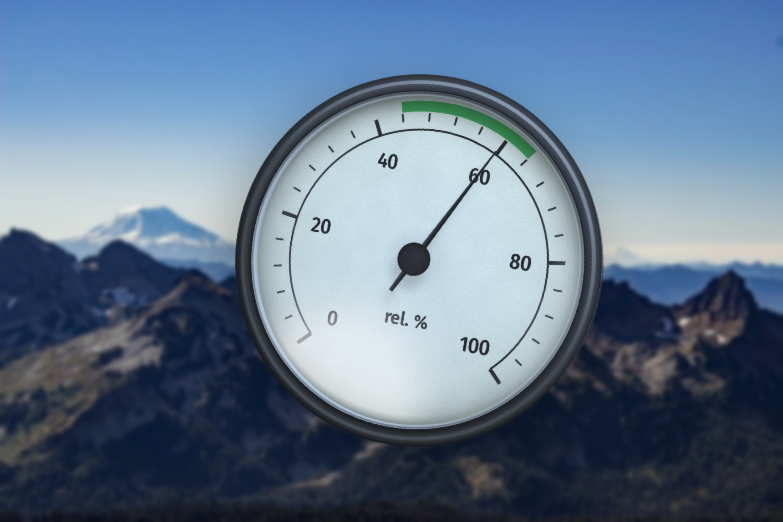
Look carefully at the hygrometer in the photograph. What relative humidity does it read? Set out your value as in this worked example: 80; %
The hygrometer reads 60; %
